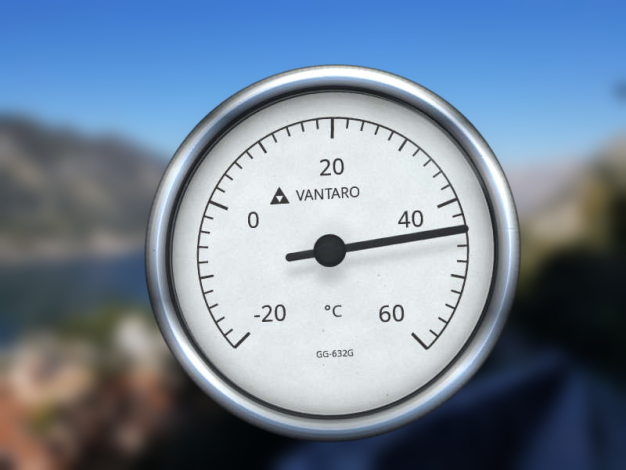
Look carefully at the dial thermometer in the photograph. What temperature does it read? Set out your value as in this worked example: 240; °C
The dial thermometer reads 44; °C
